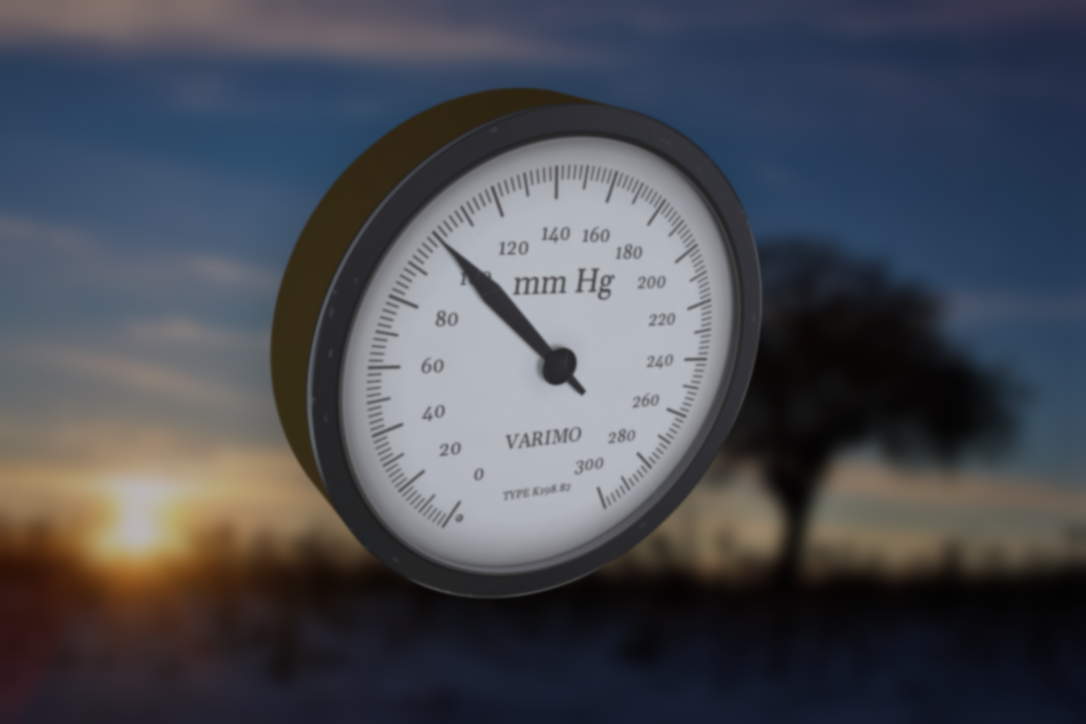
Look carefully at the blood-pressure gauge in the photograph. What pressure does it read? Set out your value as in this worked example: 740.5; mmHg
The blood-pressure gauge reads 100; mmHg
